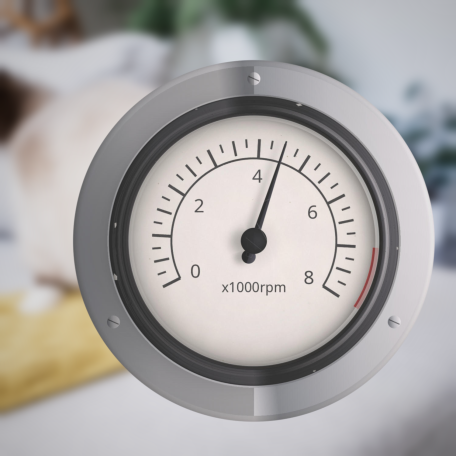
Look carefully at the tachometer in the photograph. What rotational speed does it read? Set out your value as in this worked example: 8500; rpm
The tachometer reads 4500; rpm
